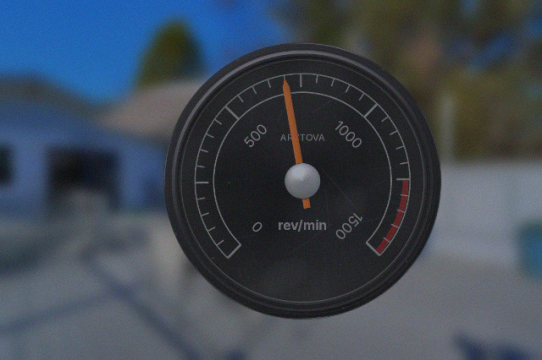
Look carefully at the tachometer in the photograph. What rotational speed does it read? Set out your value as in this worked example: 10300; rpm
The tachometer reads 700; rpm
